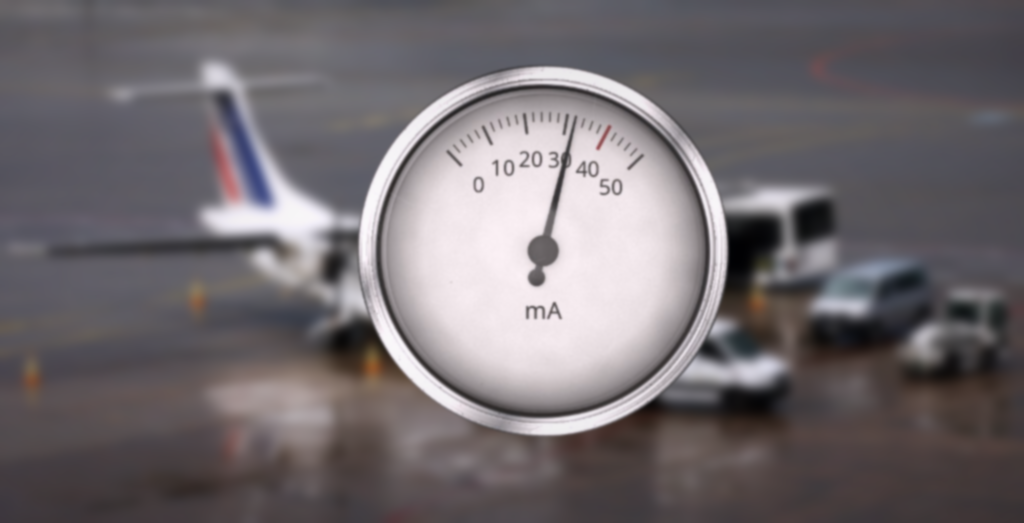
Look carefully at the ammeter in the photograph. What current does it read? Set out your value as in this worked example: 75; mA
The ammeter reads 32; mA
